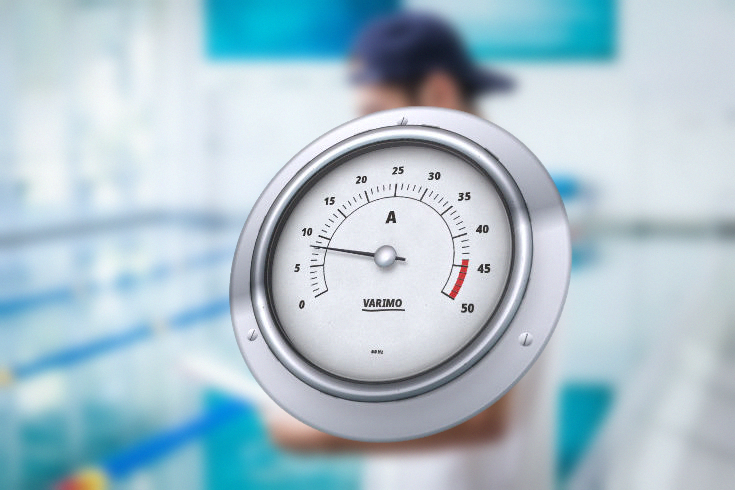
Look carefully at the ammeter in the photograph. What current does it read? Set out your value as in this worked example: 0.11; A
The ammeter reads 8; A
